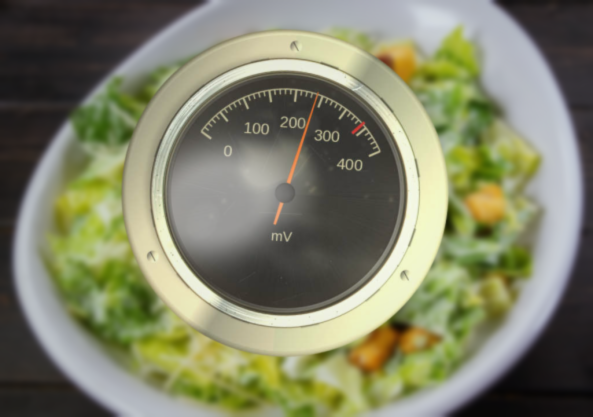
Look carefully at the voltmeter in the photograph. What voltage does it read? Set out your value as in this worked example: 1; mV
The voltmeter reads 240; mV
